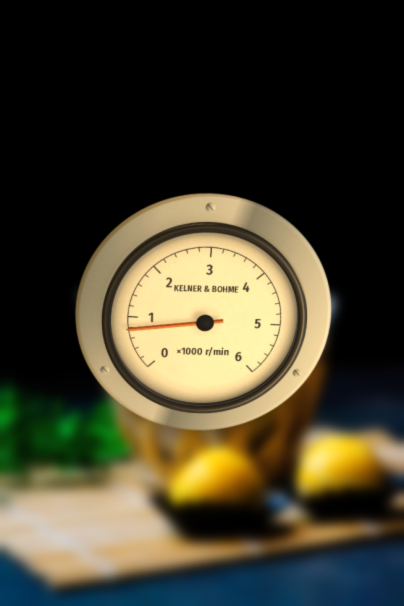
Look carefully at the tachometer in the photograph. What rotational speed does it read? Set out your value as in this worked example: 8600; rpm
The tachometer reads 800; rpm
